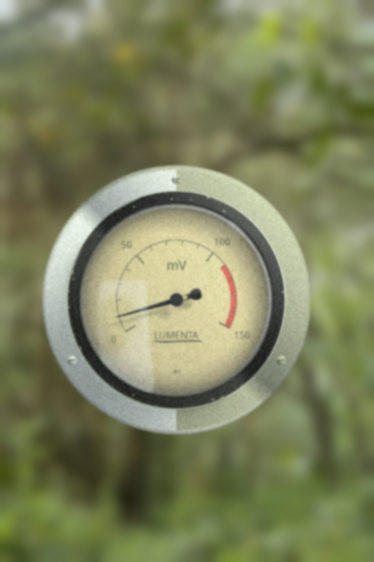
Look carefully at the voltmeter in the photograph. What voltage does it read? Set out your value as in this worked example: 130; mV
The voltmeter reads 10; mV
